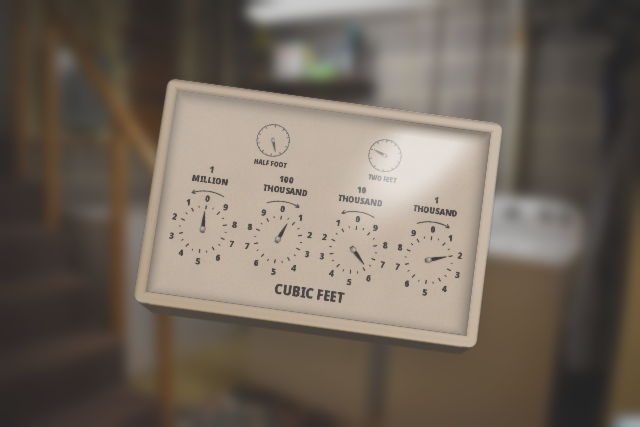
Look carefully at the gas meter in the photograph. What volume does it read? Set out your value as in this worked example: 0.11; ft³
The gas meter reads 6200; ft³
